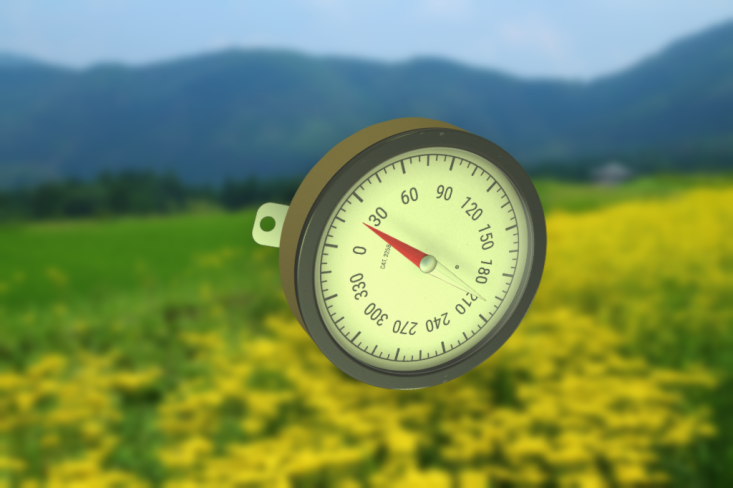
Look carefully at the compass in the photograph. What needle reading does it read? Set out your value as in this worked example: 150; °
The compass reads 20; °
